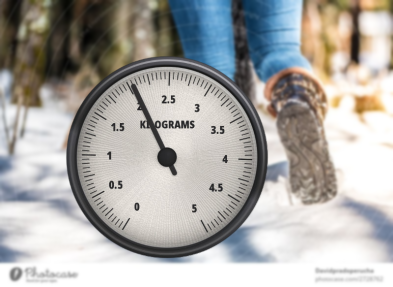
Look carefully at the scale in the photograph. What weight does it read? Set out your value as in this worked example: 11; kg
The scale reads 2.05; kg
